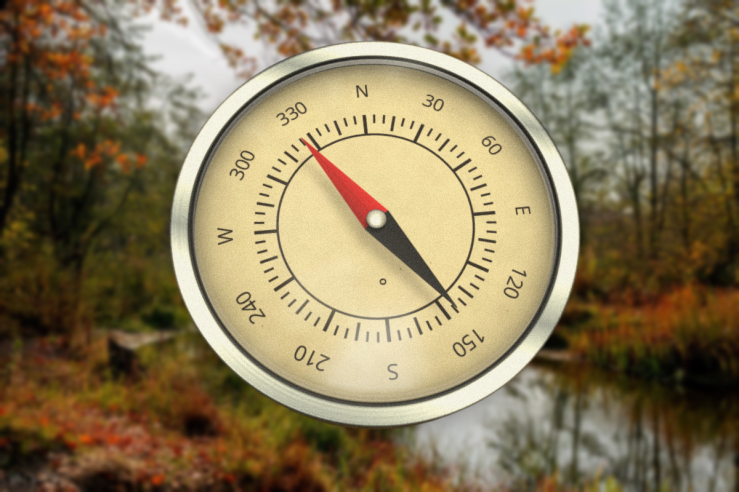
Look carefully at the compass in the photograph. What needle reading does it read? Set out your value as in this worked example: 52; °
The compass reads 325; °
